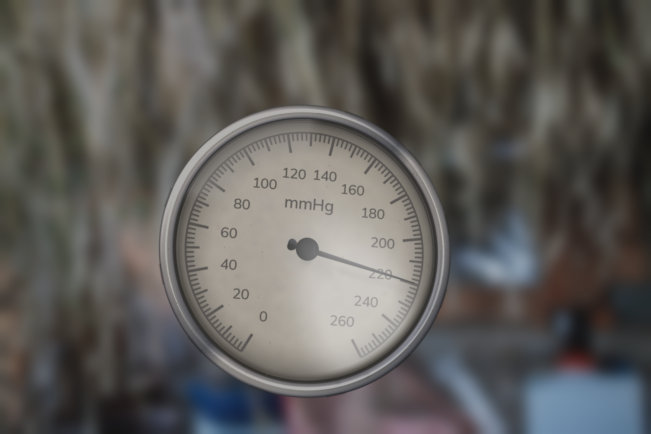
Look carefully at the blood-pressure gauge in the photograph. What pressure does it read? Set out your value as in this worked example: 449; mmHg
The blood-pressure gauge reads 220; mmHg
